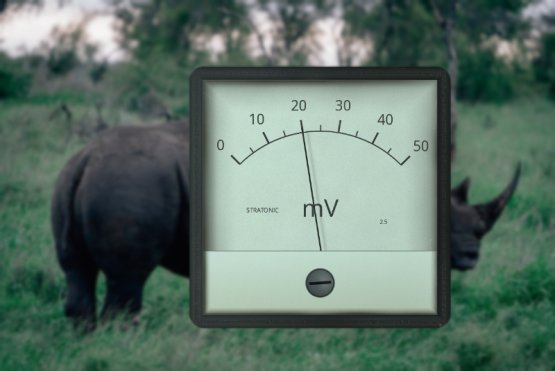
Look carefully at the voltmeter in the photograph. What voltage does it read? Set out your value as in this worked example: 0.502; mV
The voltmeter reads 20; mV
